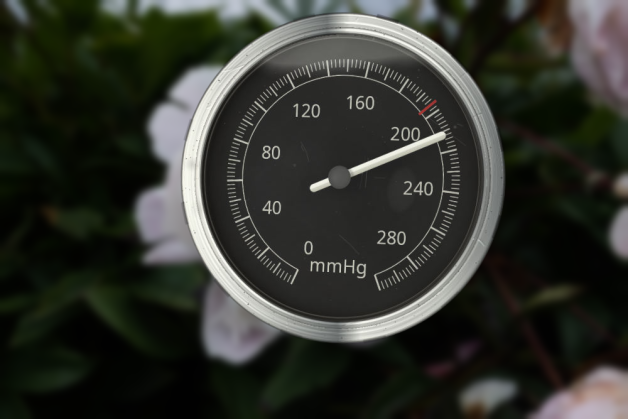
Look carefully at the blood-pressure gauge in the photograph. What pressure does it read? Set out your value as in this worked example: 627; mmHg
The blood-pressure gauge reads 212; mmHg
